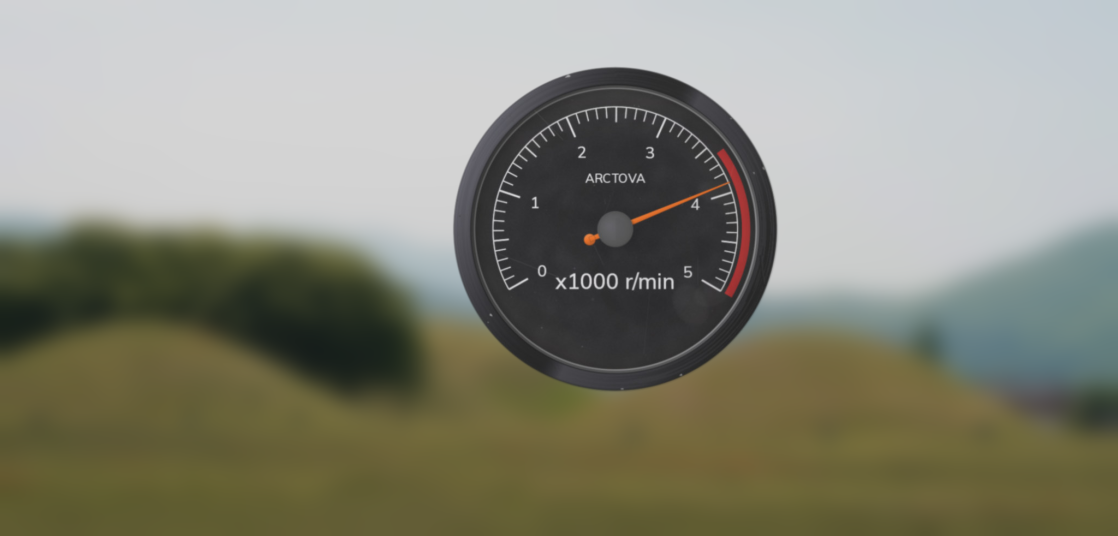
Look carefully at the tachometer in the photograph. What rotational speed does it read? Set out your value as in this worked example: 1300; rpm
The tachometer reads 3900; rpm
